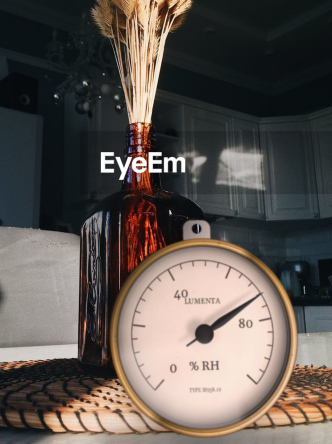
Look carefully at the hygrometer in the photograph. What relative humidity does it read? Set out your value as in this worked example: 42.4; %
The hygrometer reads 72; %
